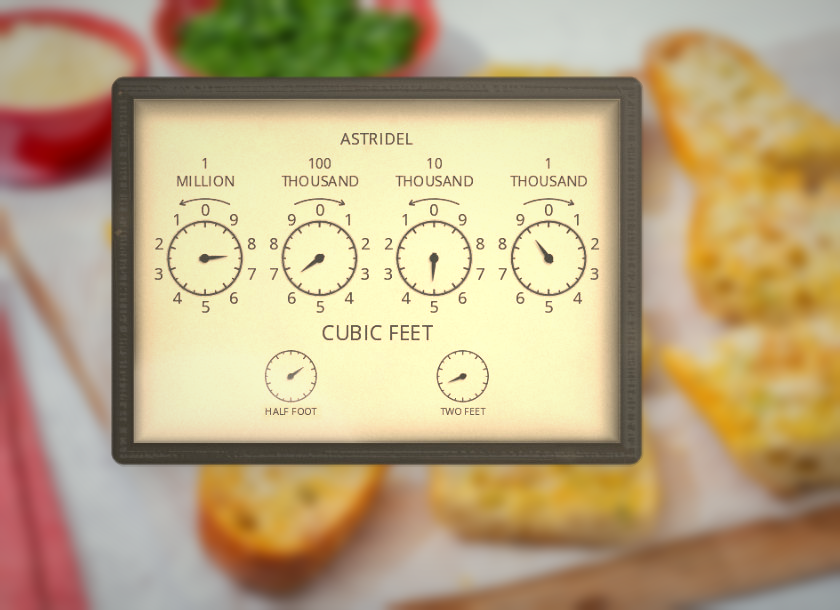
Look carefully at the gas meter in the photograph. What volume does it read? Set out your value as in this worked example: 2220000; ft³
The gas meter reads 764900; ft³
